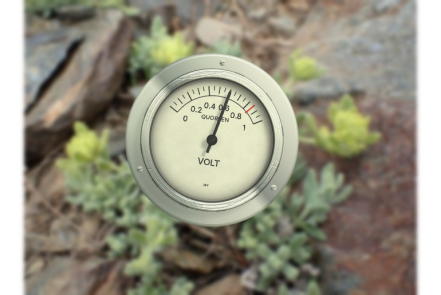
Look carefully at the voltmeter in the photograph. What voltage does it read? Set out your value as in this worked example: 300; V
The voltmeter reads 0.6; V
